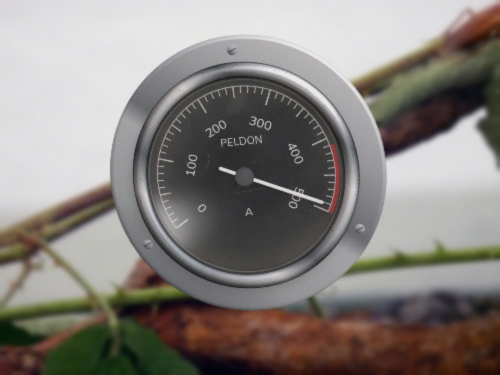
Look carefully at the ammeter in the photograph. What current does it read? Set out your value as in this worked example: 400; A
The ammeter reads 490; A
